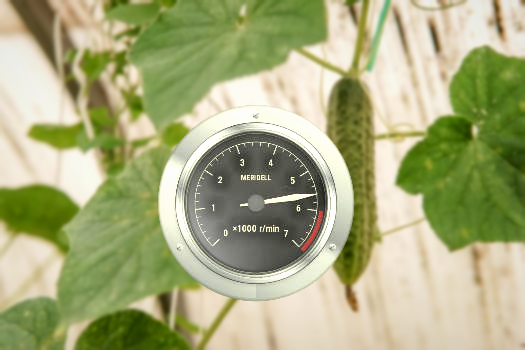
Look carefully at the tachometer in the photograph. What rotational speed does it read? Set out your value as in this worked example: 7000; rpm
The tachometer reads 5600; rpm
